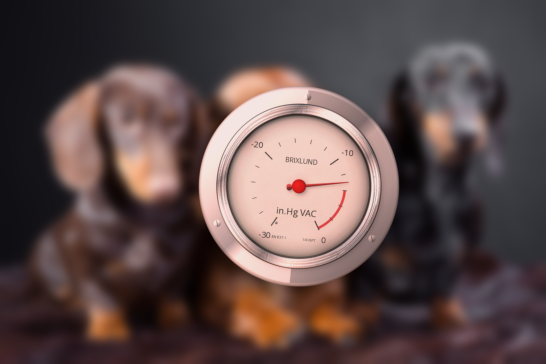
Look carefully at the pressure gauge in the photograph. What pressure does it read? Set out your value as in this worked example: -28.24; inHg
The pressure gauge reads -7; inHg
